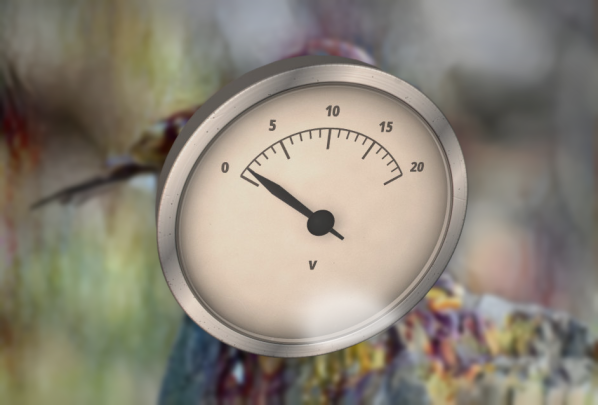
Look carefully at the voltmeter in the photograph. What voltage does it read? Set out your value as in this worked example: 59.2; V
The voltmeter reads 1; V
